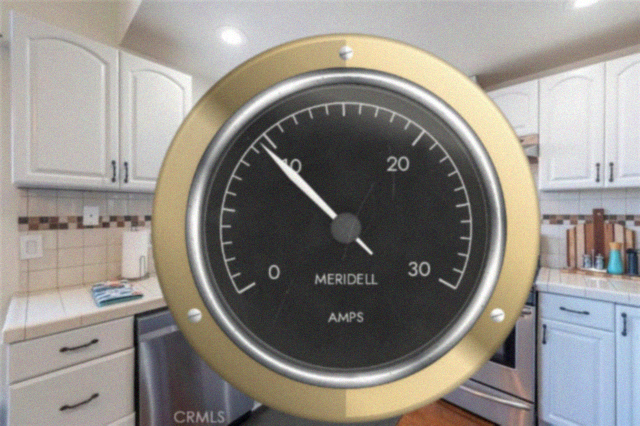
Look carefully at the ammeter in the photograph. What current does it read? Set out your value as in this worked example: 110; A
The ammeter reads 9.5; A
